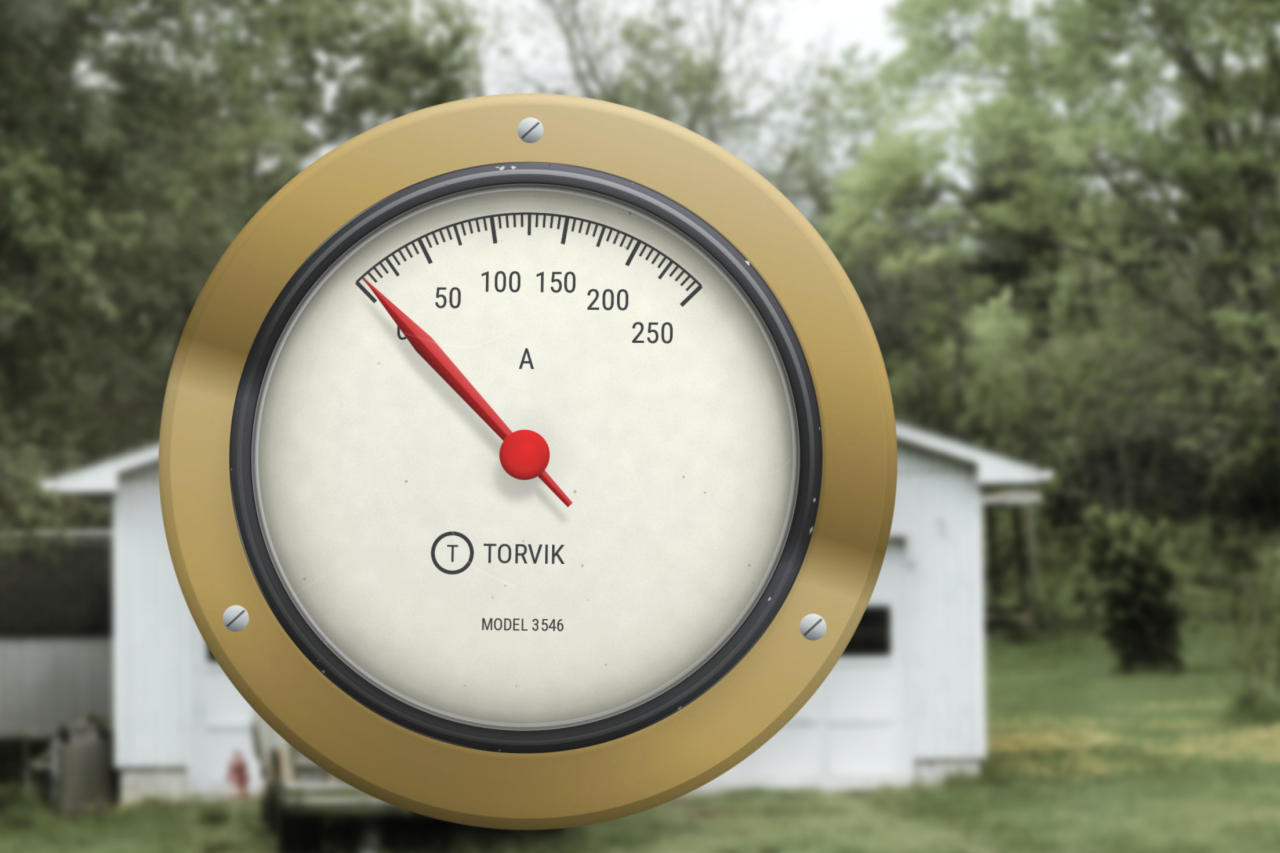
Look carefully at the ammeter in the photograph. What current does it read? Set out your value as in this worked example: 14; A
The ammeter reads 5; A
